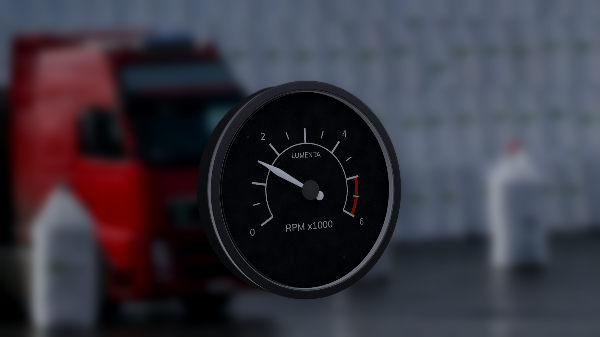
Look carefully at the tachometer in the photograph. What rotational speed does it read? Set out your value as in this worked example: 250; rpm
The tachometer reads 1500; rpm
